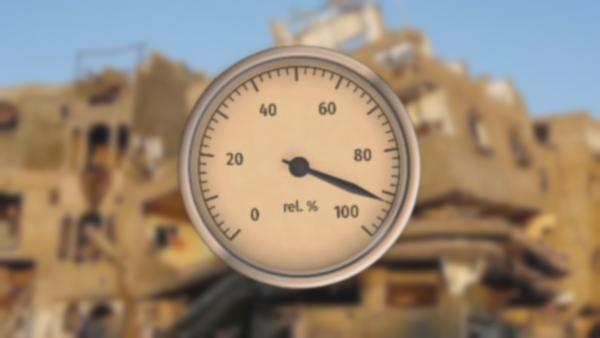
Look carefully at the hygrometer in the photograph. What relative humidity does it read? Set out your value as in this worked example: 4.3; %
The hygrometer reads 92; %
